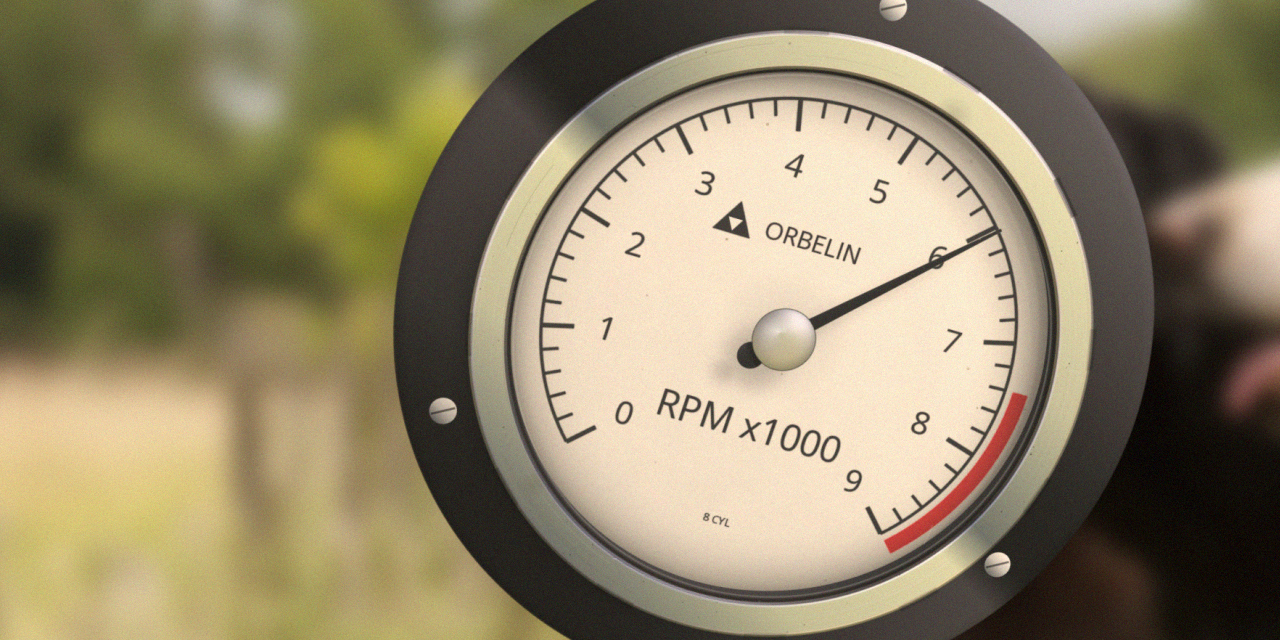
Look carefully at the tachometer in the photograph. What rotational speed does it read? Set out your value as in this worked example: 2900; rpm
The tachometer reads 6000; rpm
